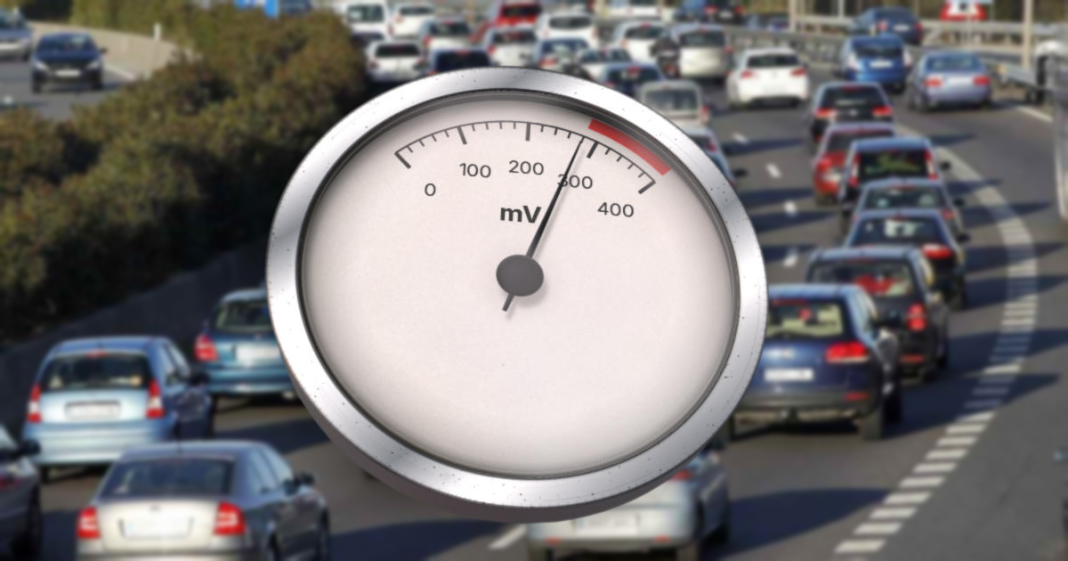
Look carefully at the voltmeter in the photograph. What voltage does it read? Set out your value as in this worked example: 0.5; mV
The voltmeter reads 280; mV
